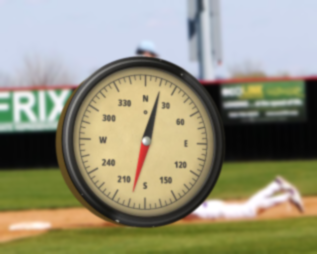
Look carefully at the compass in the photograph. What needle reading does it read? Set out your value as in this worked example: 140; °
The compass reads 195; °
